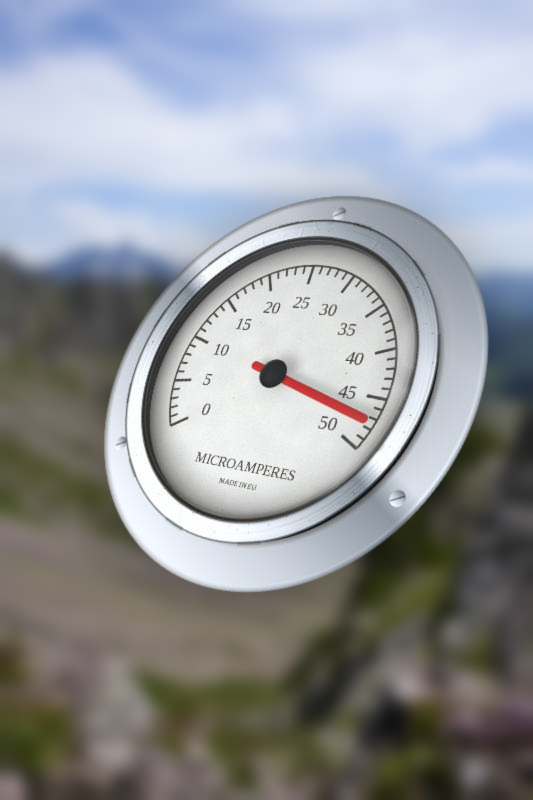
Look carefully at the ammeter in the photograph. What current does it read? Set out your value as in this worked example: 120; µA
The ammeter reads 47.5; µA
